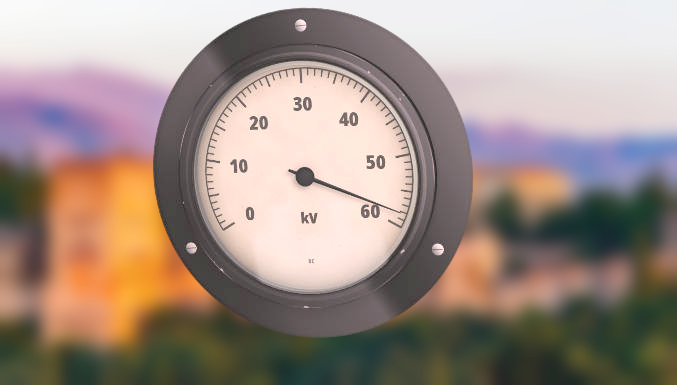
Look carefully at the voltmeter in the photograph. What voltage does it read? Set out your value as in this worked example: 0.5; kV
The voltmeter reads 58; kV
